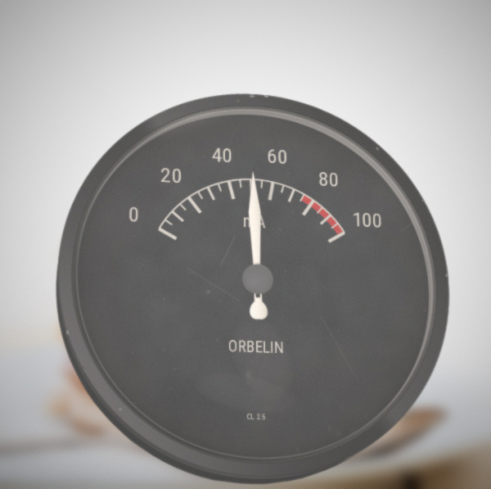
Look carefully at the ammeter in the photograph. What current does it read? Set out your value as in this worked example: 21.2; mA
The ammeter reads 50; mA
